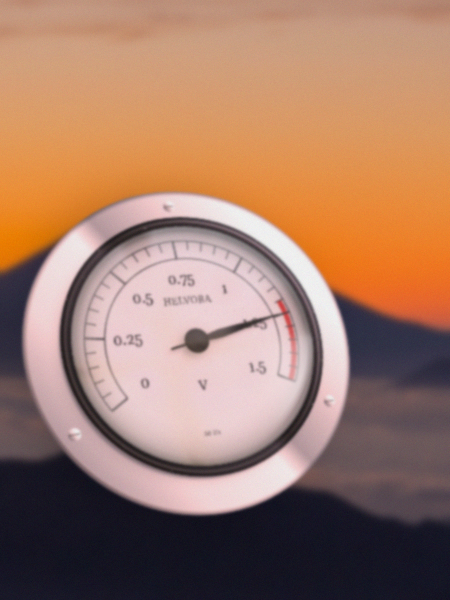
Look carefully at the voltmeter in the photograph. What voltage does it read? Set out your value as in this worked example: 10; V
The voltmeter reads 1.25; V
